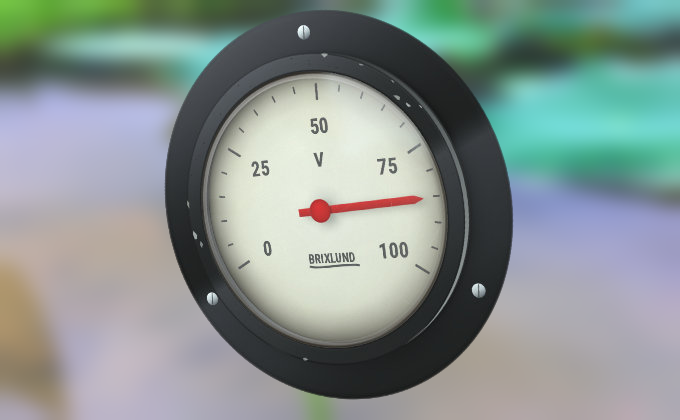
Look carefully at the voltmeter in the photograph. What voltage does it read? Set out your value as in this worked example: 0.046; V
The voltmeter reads 85; V
